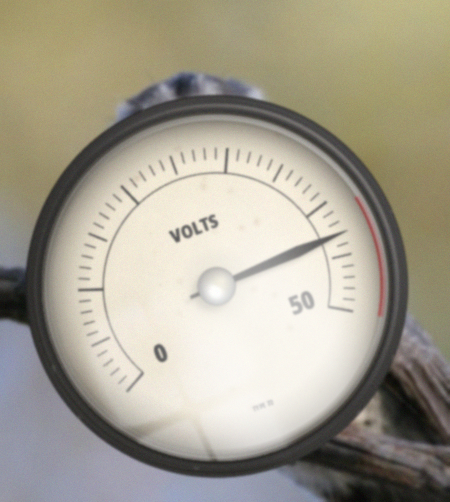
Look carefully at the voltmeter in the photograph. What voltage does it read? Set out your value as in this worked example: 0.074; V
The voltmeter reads 43; V
